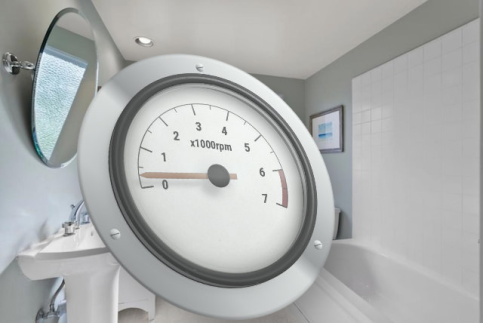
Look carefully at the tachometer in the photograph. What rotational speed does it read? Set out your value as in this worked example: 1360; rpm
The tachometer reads 250; rpm
